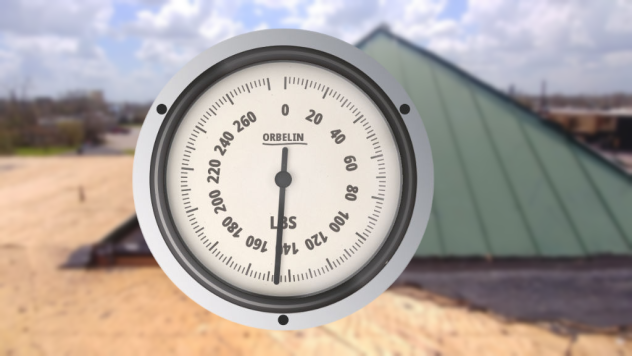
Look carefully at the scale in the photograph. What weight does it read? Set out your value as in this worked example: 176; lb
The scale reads 146; lb
